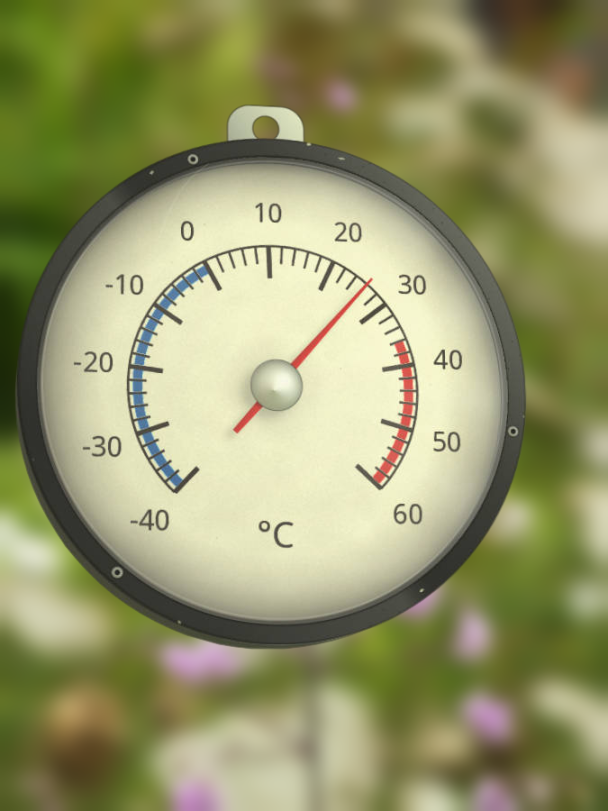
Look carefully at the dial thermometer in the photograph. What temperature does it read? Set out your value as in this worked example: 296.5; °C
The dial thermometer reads 26; °C
